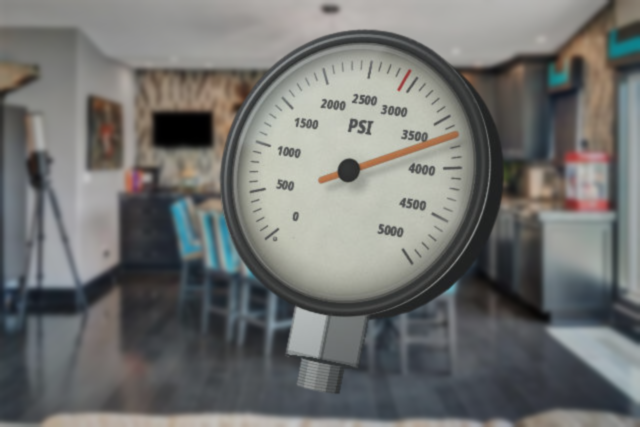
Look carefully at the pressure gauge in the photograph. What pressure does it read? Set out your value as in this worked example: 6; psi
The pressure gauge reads 3700; psi
